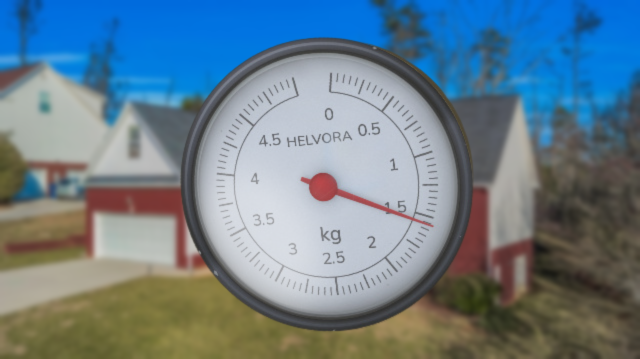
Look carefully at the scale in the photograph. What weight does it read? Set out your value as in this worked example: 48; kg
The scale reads 1.55; kg
